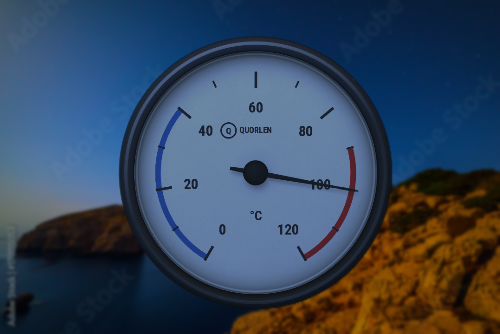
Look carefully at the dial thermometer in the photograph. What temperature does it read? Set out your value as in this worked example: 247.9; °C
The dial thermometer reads 100; °C
